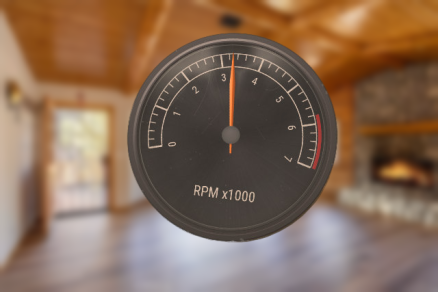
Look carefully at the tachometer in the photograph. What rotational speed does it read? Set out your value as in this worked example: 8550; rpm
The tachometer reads 3300; rpm
